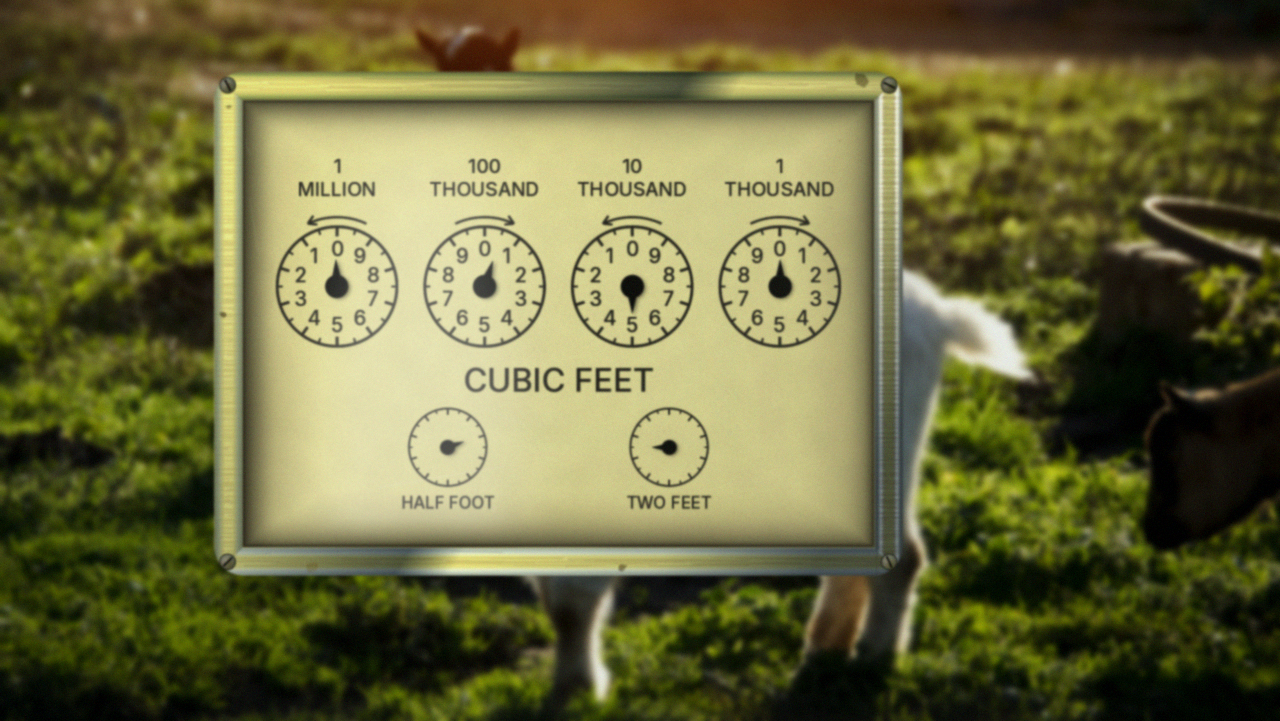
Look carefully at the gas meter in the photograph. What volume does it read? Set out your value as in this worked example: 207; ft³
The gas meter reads 5000; ft³
